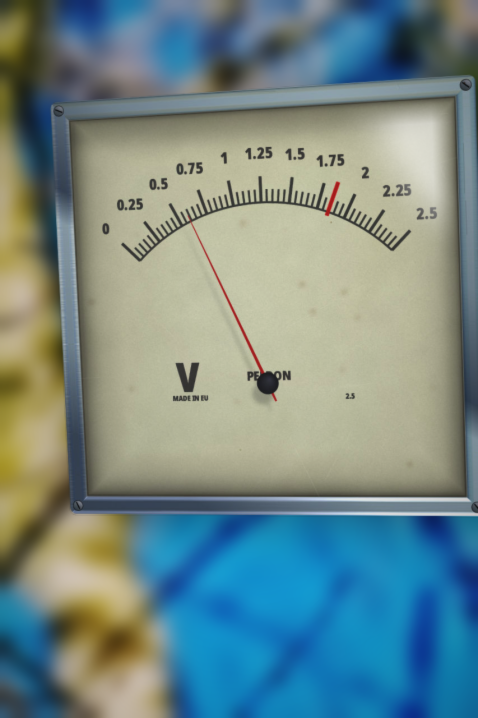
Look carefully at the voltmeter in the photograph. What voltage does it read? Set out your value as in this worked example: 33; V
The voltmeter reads 0.6; V
